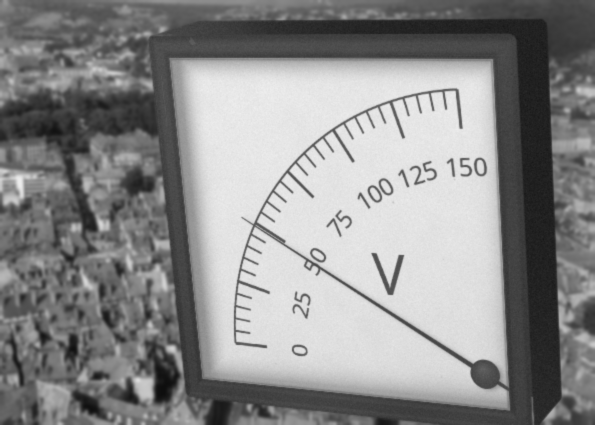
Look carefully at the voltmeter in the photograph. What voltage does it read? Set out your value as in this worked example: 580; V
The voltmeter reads 50; V
